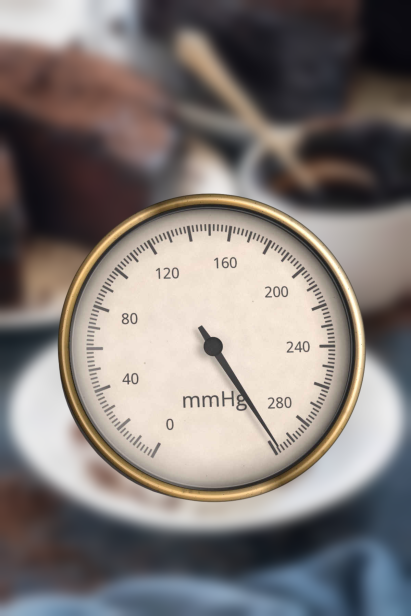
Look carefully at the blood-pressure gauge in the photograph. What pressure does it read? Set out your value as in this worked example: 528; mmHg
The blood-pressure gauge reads 298; mmHg
